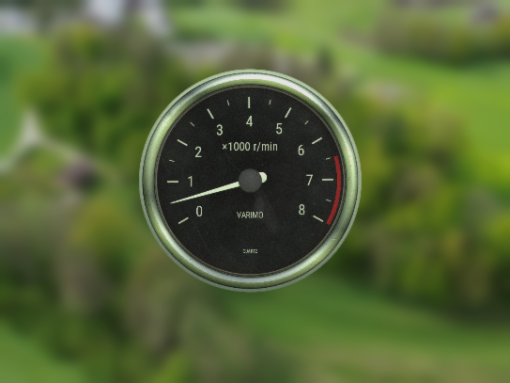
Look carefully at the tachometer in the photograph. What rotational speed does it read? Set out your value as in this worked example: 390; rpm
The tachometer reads 500; rpm
